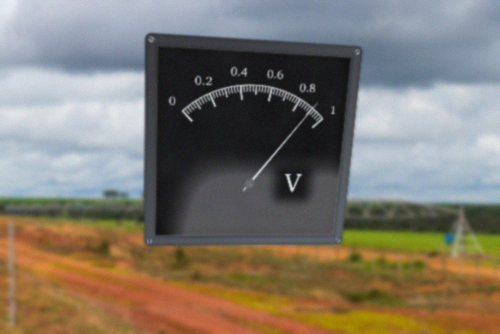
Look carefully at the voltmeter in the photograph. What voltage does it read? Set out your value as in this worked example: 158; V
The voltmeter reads 0.9; V
